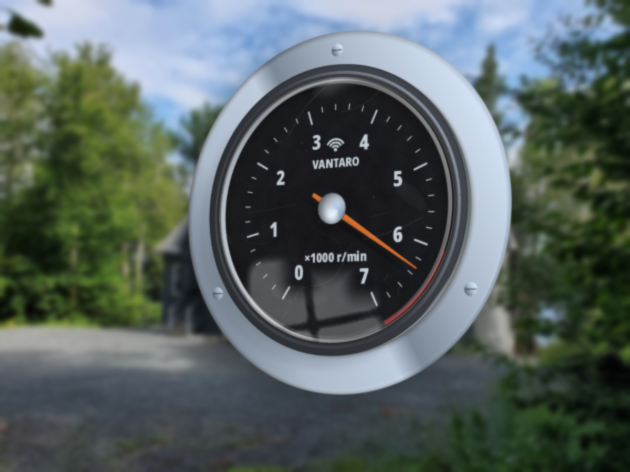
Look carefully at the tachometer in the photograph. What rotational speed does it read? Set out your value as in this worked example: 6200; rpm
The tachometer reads 6300; rpm
